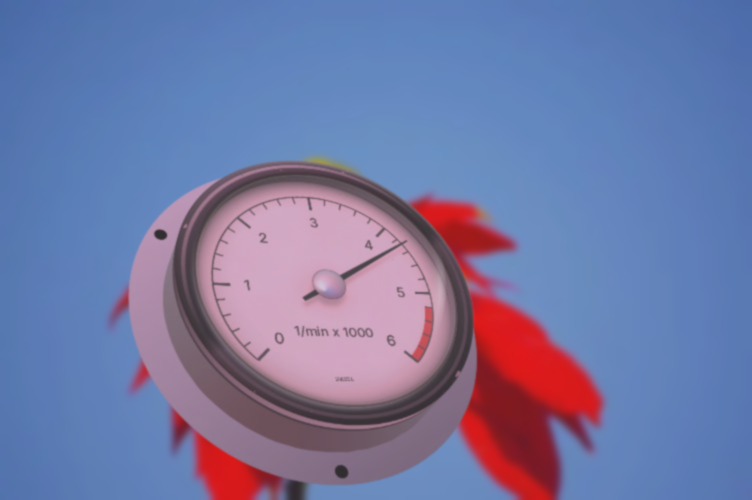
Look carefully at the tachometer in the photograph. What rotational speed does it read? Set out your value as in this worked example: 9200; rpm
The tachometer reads 4300; rpm
